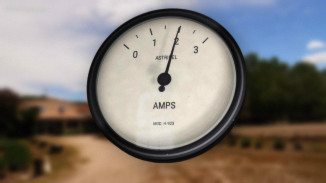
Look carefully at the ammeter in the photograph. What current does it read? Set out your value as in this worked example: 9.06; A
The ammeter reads 2; A
